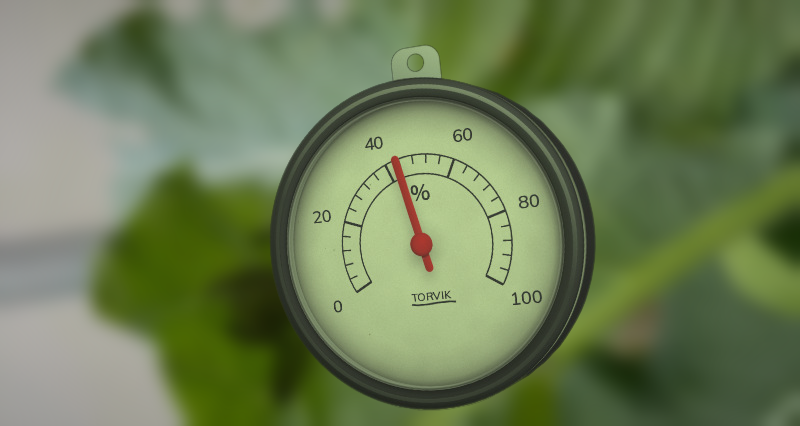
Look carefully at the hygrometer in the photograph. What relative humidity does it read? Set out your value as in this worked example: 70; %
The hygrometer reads 44; %
